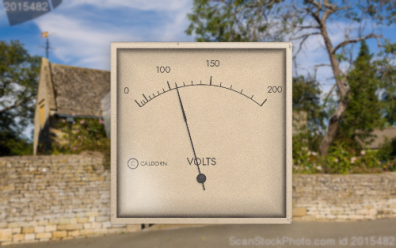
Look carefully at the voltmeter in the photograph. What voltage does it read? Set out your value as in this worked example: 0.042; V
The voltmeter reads 110; V
